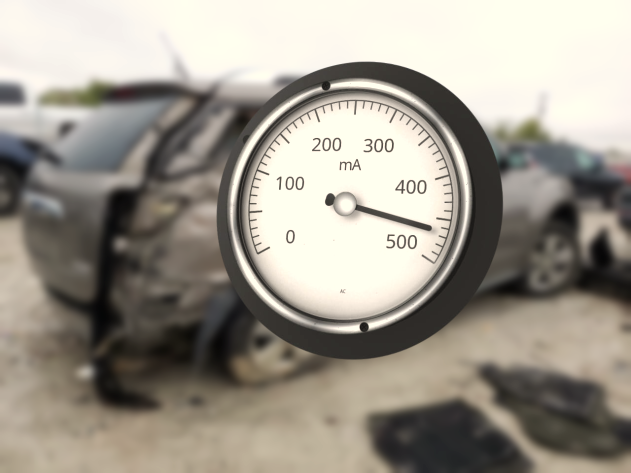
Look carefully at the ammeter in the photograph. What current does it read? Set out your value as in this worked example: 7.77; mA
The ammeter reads 465; mA
